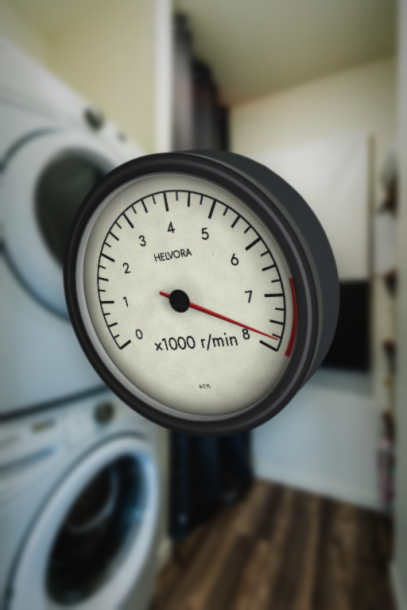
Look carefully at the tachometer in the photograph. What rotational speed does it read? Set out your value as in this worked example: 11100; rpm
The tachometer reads 7750; rpm
